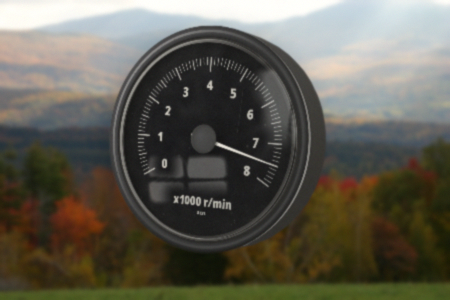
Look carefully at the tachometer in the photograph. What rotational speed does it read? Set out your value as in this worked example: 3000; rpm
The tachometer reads 7500; rpm
